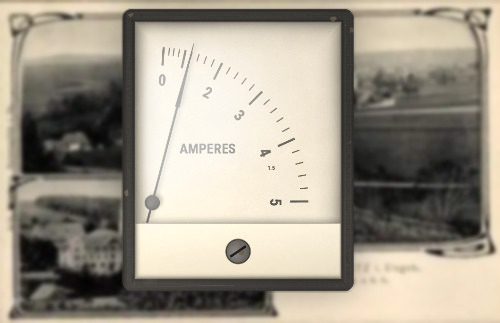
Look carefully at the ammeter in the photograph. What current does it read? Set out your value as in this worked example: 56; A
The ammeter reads 1.2; A
